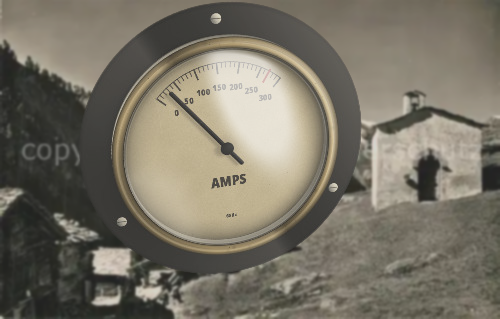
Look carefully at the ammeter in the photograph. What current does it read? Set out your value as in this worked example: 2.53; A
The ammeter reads 30; A
